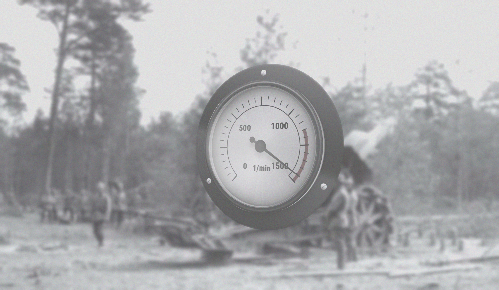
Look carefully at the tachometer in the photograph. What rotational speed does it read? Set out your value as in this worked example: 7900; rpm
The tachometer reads 1450; rpm
